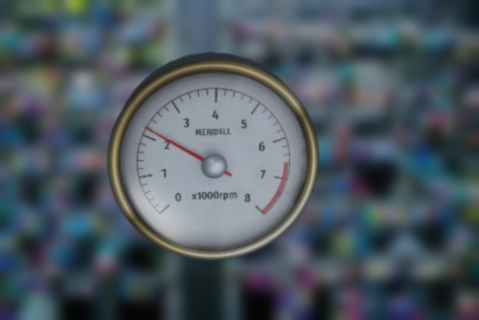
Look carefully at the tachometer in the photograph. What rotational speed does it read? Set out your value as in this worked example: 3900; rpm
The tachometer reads 2200; rpm
